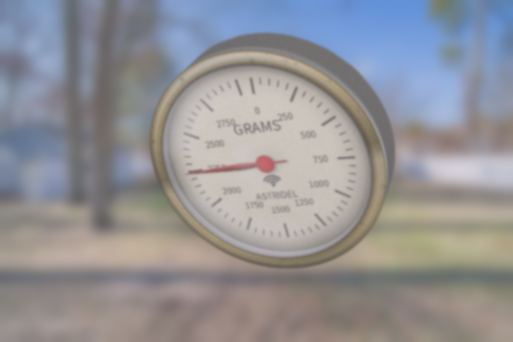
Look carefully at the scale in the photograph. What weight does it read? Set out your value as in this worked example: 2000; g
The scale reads 2250; g
